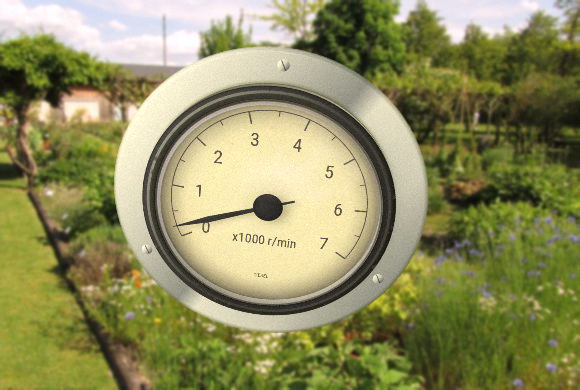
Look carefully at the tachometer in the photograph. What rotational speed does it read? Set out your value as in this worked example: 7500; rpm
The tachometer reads 250; rpm
